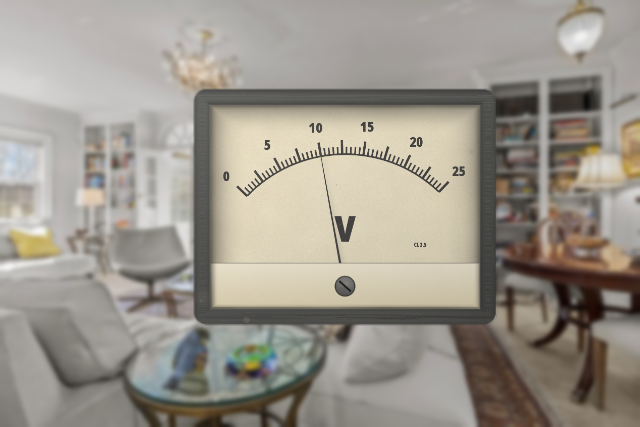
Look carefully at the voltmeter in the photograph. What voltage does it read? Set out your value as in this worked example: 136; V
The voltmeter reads 10; V
